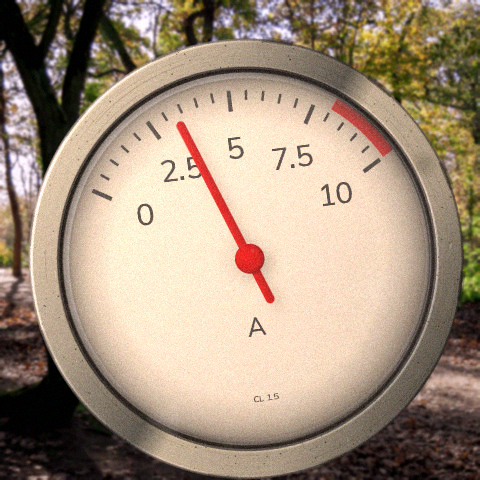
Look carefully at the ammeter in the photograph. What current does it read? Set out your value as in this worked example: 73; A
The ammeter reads 3.25; A
